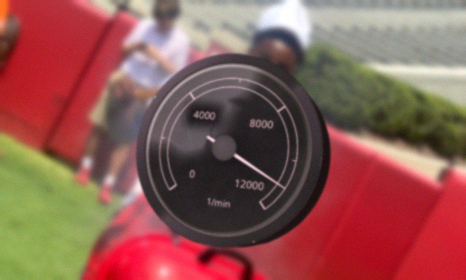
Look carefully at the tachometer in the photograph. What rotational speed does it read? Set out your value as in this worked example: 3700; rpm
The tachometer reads 11000; rpm
